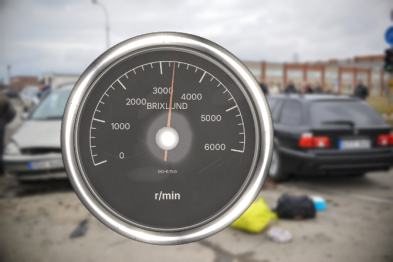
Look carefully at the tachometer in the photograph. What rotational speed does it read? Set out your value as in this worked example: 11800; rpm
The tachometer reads 3300; rpm
